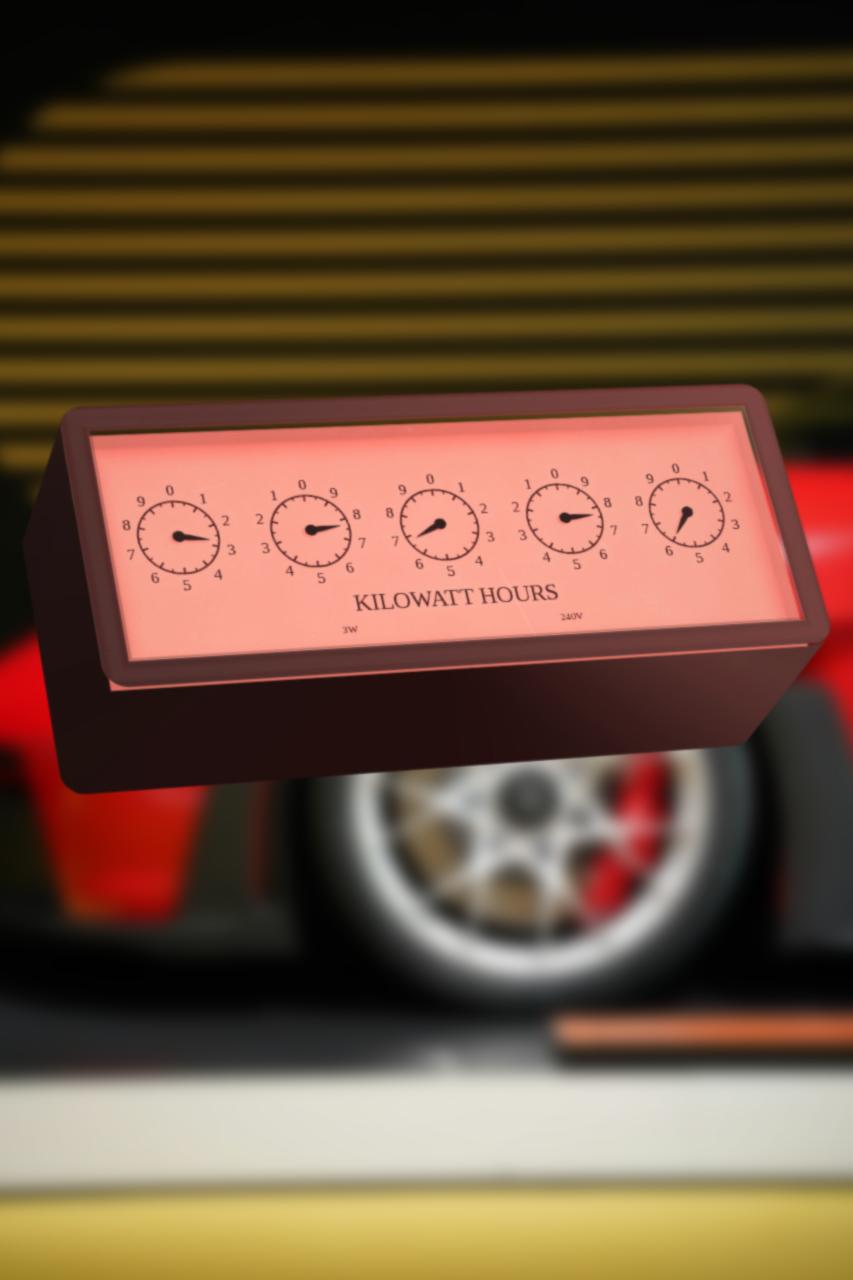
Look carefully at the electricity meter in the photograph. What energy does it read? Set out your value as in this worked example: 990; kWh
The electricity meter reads 27676; kWh
